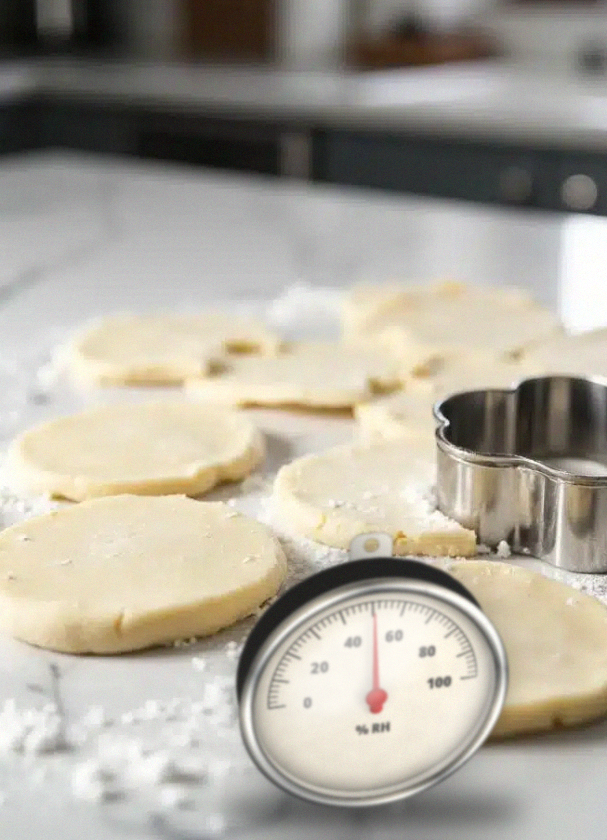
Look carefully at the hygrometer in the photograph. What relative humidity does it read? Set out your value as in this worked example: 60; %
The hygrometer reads 50; %
